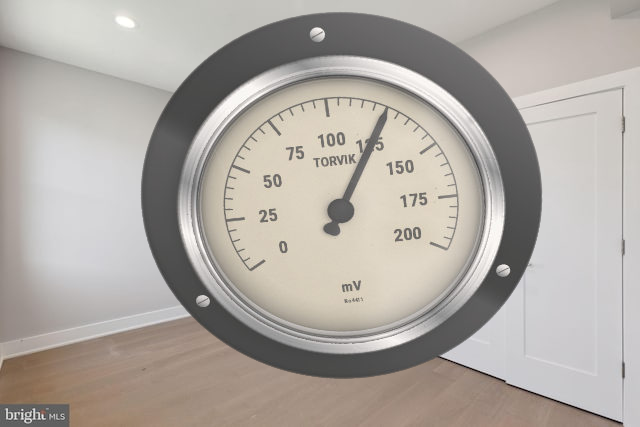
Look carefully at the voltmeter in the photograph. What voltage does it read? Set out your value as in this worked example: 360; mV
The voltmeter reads 125; mV
